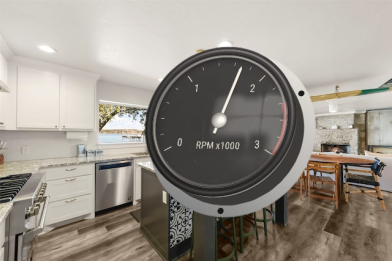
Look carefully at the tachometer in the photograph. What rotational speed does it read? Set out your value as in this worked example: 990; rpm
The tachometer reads 1700; rpm
